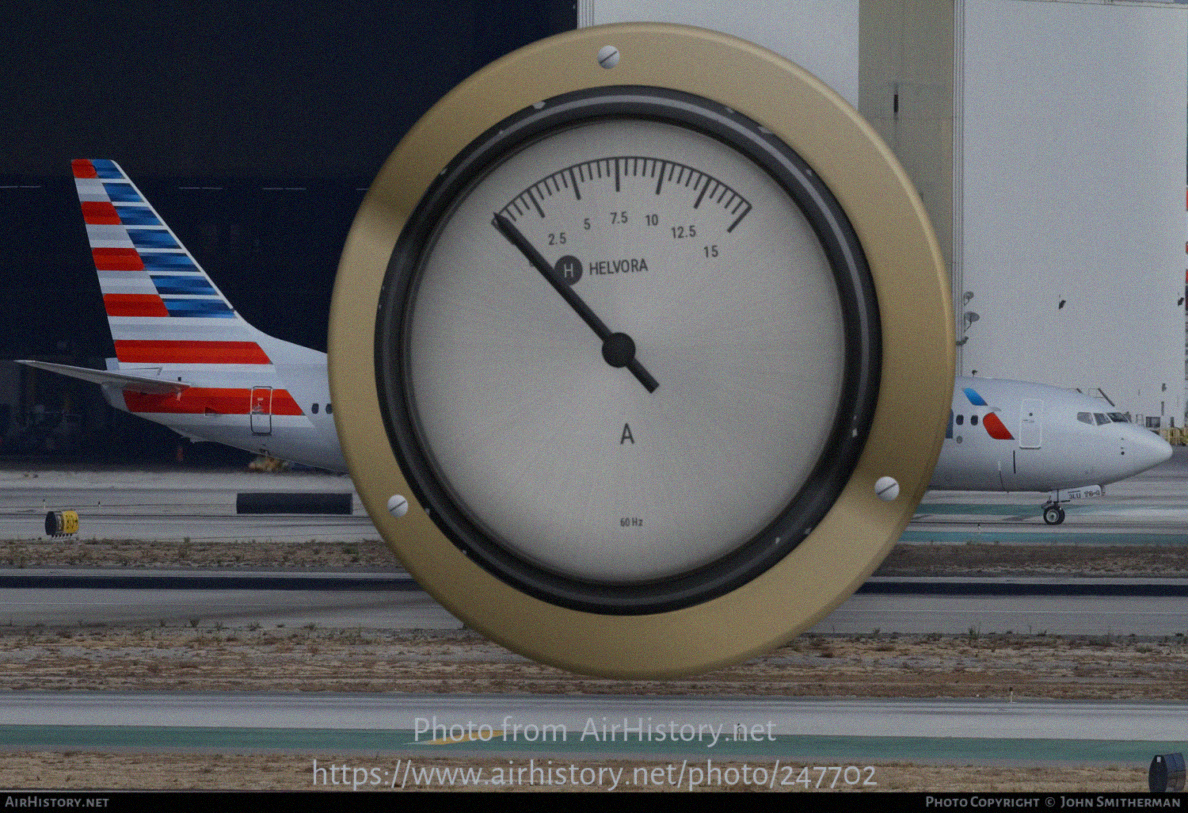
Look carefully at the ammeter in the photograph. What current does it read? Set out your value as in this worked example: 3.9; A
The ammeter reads 0.5; A
